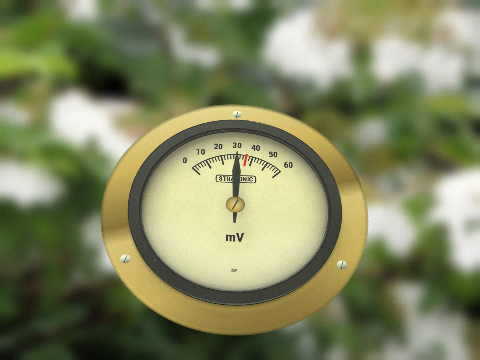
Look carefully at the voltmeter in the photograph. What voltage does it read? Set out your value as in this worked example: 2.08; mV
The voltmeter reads 30; mV
